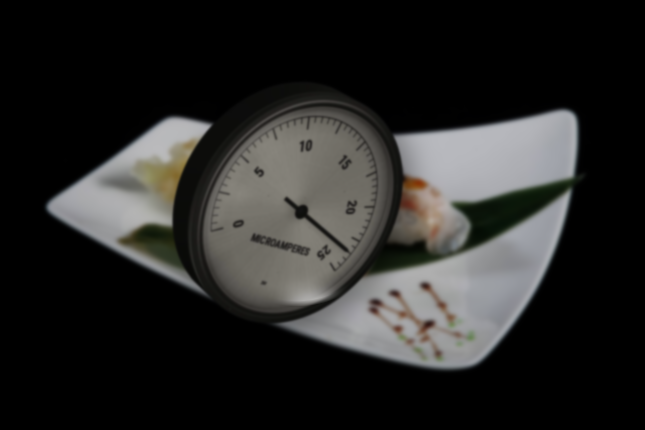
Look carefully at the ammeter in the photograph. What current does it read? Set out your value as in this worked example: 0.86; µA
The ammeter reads 23.5; µA
